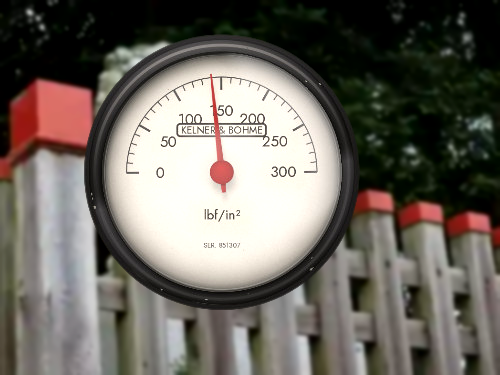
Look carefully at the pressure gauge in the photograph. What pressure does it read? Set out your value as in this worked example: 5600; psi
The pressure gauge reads 140; psi
